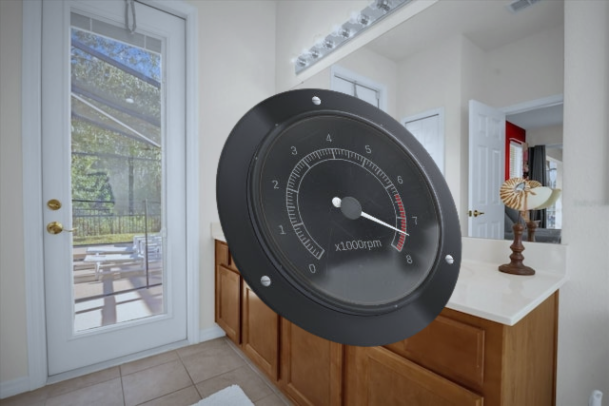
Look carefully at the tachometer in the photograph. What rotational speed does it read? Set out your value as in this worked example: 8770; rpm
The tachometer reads 7500; rpm
